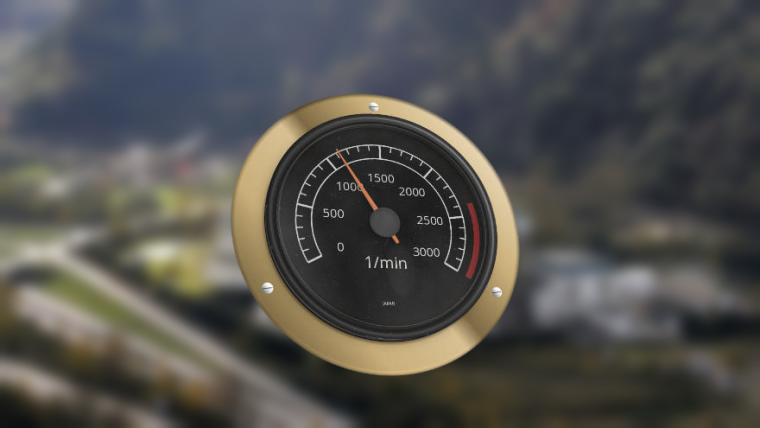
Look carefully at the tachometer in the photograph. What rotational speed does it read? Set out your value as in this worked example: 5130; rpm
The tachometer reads 1100; rpm
